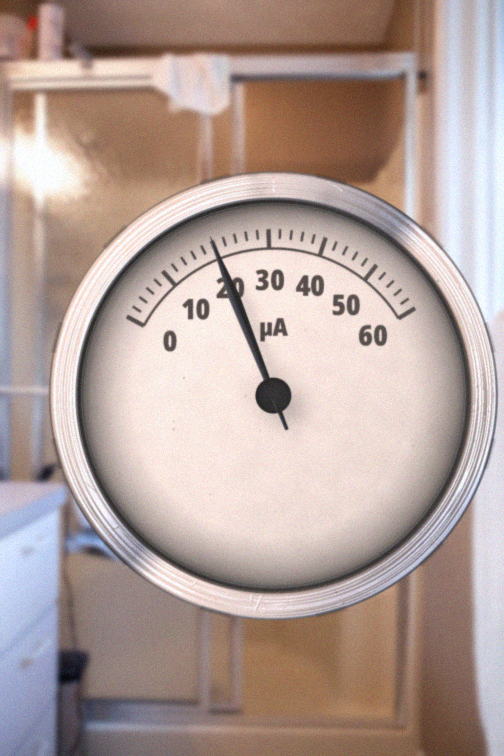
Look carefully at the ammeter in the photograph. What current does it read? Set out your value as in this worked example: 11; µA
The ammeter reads 20; µA
